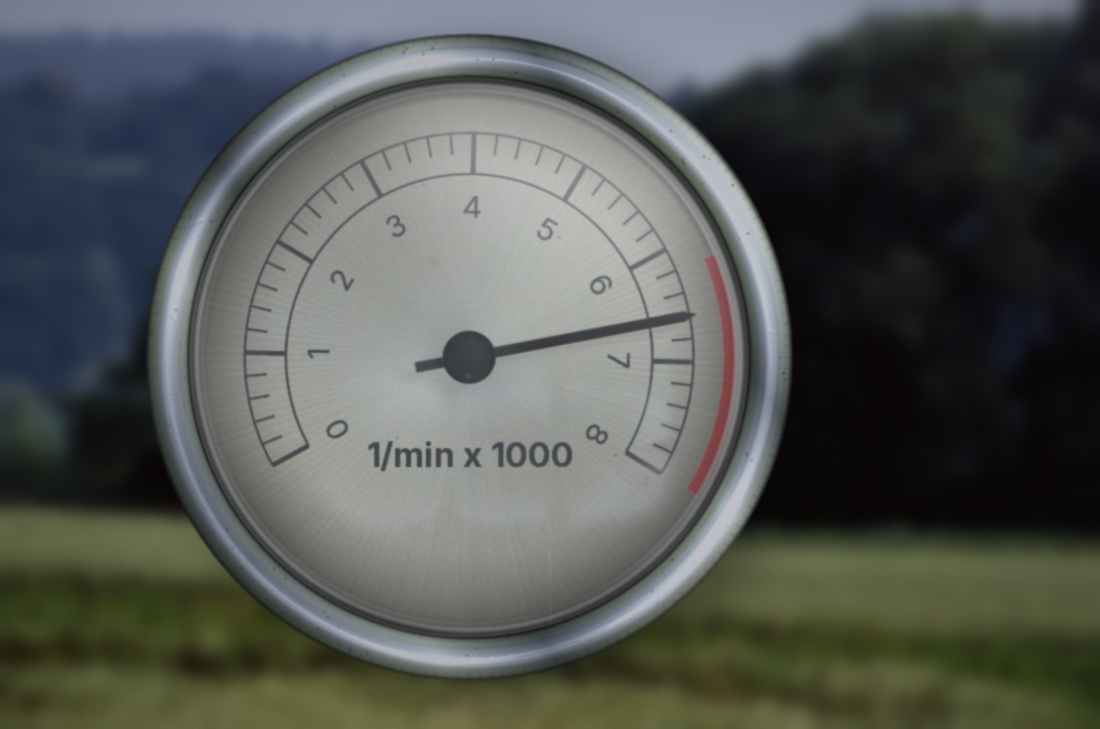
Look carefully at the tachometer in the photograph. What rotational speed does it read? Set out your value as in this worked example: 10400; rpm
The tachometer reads 6600; rpm
